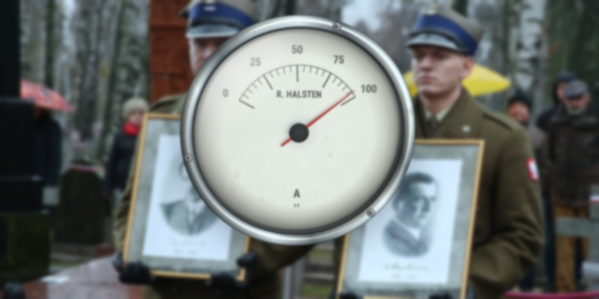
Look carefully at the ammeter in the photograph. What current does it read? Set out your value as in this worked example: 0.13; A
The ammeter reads 95; A
